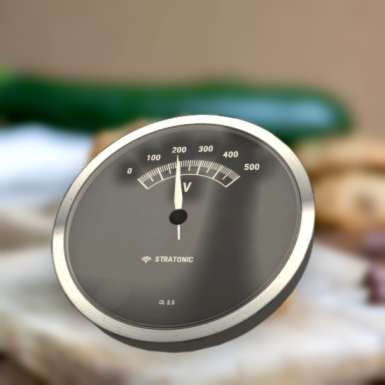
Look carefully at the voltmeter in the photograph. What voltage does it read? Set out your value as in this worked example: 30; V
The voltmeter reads 200; V
